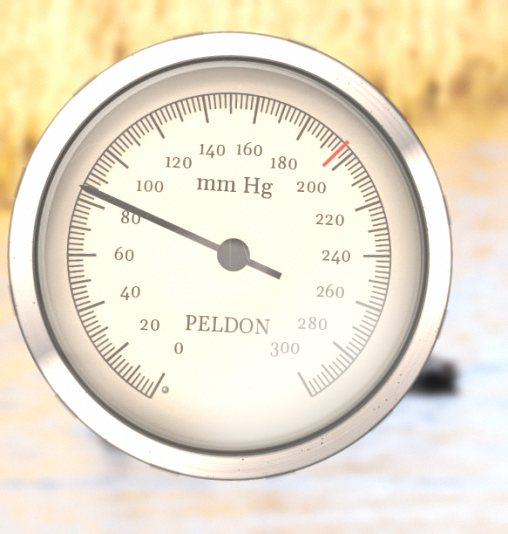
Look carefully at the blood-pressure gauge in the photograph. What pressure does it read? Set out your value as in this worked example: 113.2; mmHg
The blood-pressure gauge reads 84; mmHg
